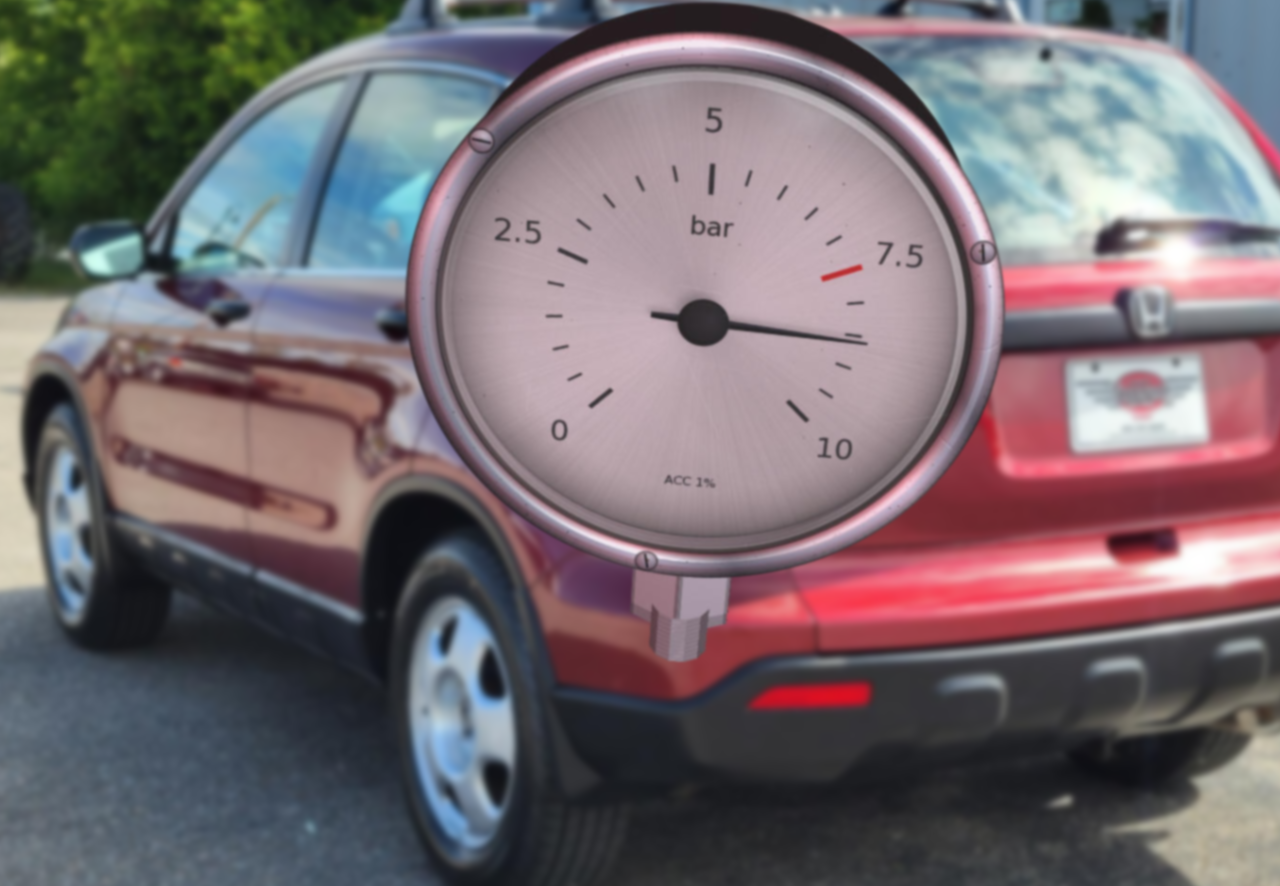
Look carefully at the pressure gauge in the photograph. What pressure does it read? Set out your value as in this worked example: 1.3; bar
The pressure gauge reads 8.5; bar
